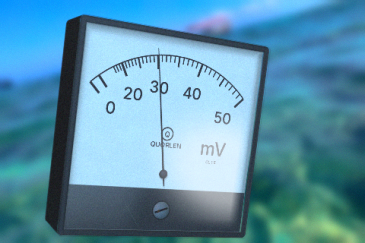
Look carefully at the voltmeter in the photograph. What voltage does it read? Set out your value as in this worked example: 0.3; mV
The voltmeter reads 30; mV
